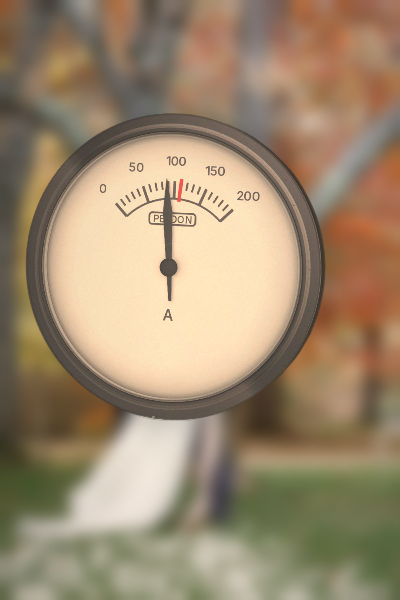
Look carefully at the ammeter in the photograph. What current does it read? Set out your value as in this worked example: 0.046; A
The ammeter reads 90; A
